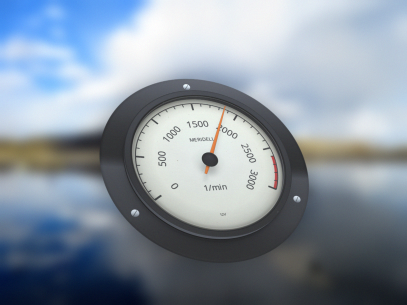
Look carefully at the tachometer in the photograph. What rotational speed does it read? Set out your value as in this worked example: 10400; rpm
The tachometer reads 1850; rpm
